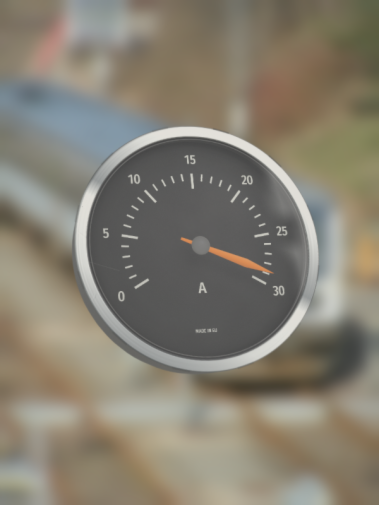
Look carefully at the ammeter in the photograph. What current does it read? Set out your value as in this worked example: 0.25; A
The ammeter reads 29; A
